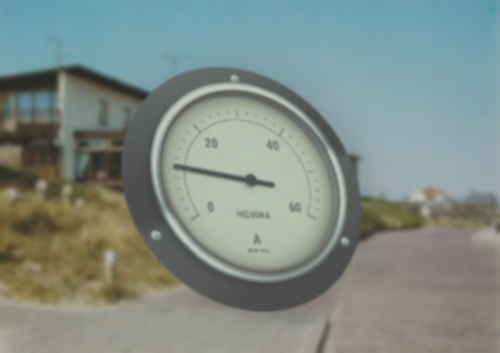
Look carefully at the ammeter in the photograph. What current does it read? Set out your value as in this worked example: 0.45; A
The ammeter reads 10; A
